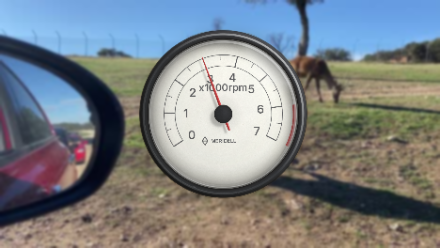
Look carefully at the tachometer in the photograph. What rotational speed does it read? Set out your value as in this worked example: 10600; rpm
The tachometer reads 3000; rpm
